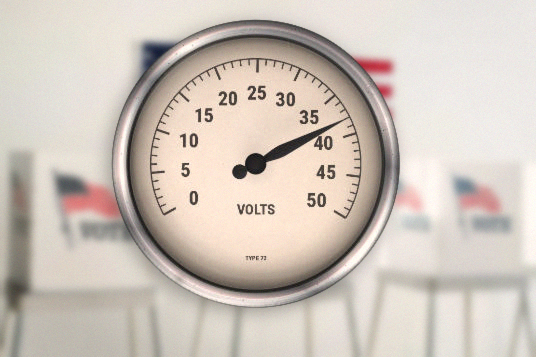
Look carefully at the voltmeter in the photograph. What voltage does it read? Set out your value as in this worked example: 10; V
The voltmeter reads 38; V
